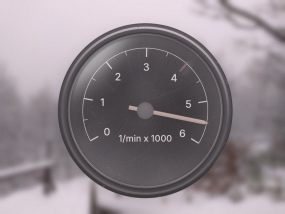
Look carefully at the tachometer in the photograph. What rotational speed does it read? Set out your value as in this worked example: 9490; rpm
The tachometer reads 5500; rpm
